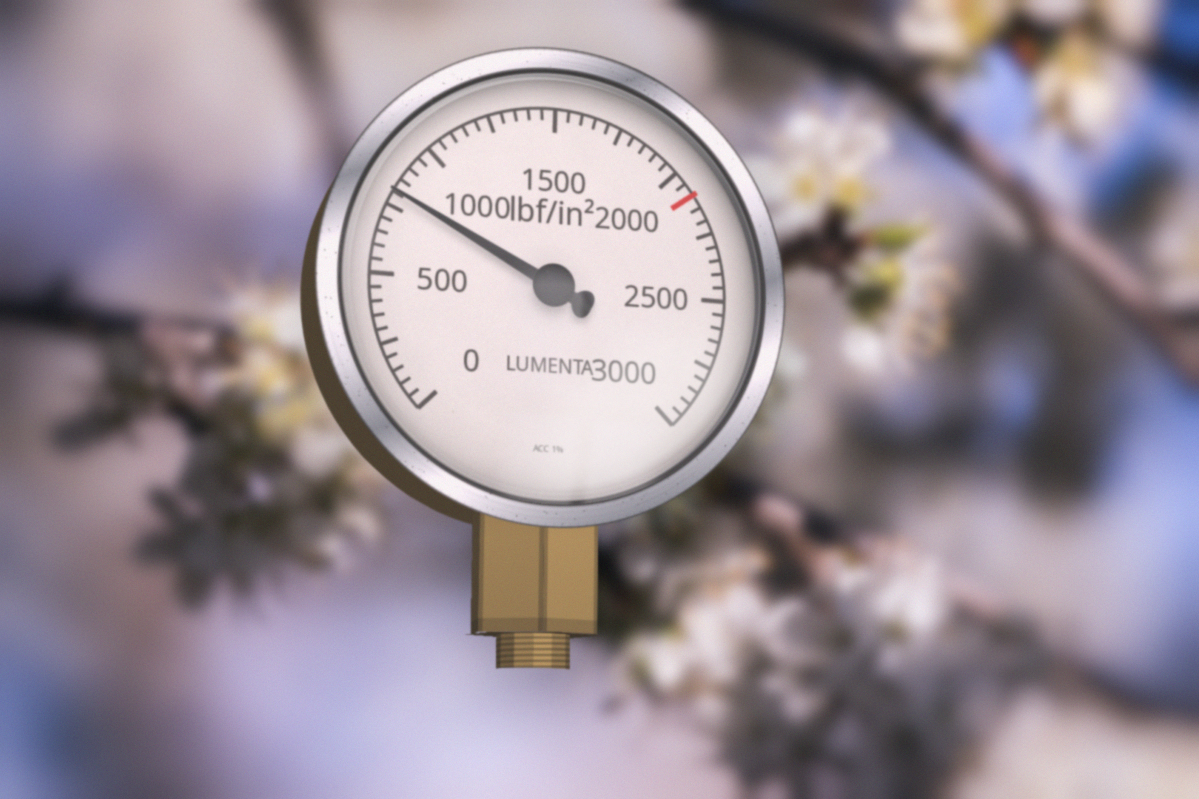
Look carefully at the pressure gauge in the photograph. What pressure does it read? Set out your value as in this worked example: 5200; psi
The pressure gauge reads 800; psi
